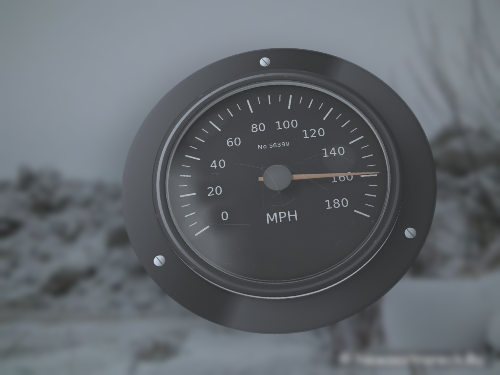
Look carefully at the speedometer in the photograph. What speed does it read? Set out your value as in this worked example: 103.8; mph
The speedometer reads 160; mph
